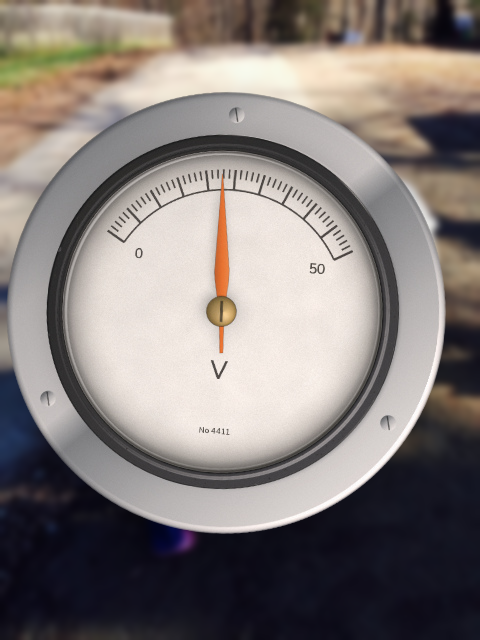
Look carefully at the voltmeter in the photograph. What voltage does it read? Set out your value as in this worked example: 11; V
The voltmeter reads 23; V
